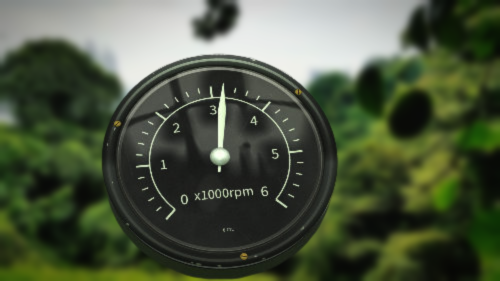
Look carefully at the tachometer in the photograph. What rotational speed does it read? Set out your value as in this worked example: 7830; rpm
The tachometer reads 3200; rpm
